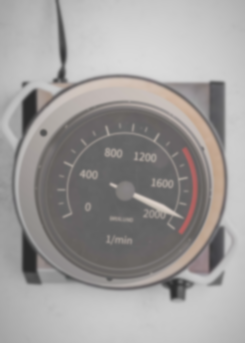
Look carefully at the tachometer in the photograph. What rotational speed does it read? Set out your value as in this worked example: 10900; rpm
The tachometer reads 1900; rpm
